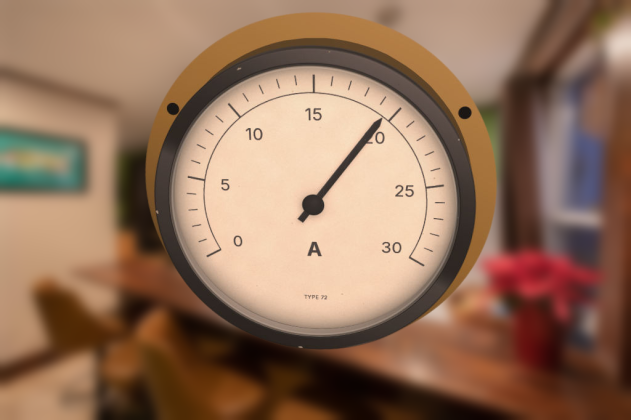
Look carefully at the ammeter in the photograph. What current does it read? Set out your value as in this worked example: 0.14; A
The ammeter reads 19.5; A
